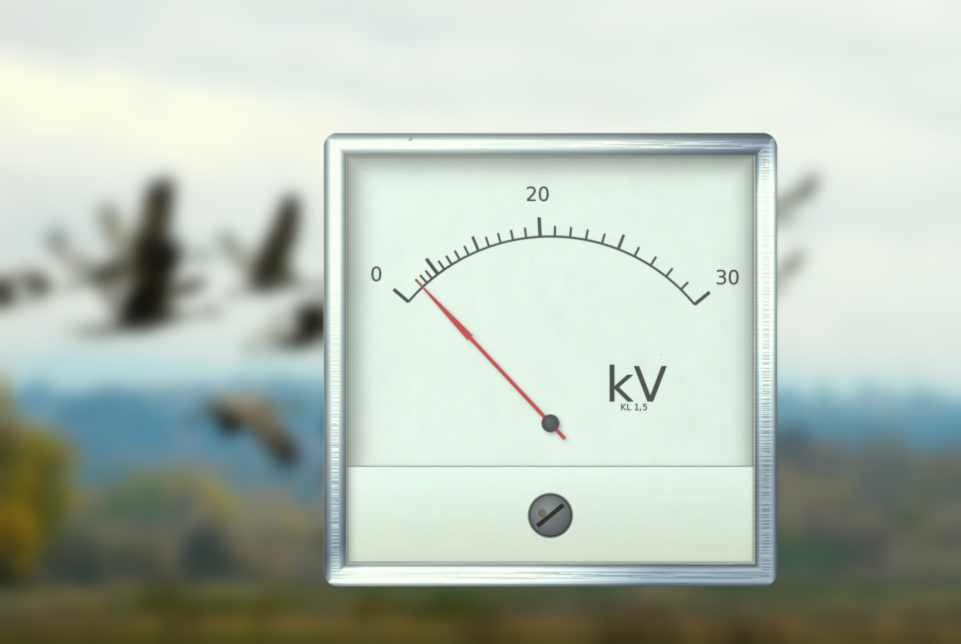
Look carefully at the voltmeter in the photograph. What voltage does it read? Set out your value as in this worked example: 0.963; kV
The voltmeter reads 7; kV
